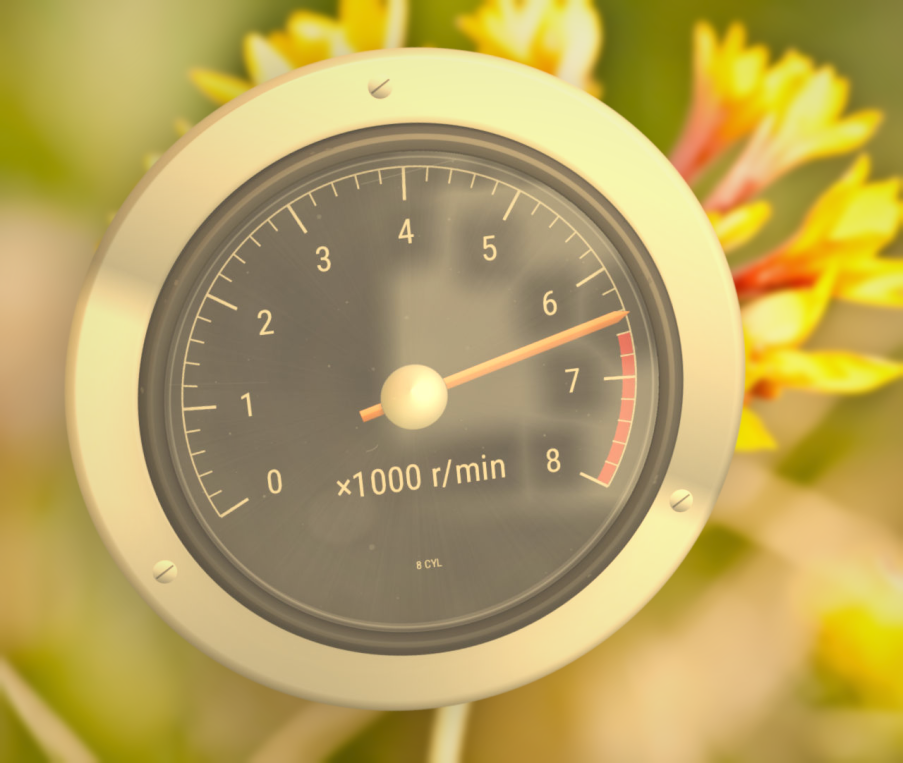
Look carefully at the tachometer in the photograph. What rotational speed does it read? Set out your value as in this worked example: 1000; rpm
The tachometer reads 6400; rpm
